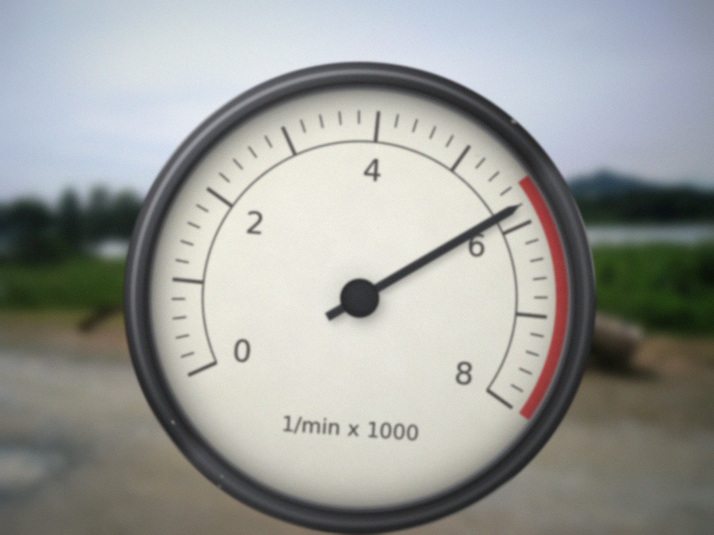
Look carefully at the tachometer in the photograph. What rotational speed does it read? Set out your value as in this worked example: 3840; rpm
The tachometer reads 5800; rpm
